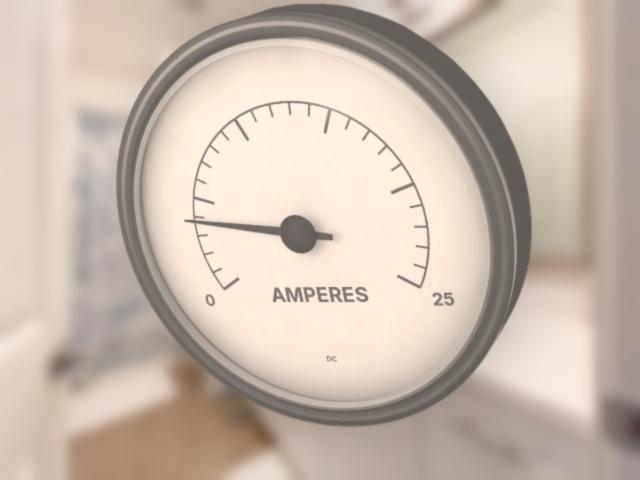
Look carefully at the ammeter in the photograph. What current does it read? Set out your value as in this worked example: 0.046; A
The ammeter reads 4; A
